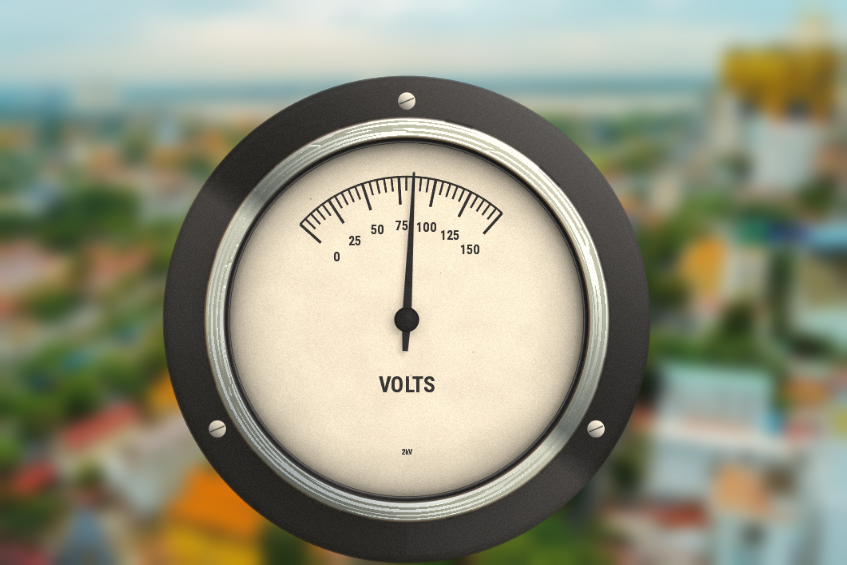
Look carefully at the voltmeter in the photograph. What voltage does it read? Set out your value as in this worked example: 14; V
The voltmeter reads 85; V
